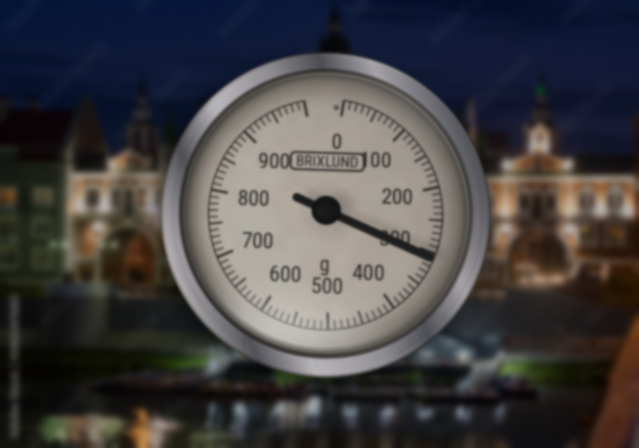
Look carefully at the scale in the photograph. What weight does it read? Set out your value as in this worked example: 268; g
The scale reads 310; g
